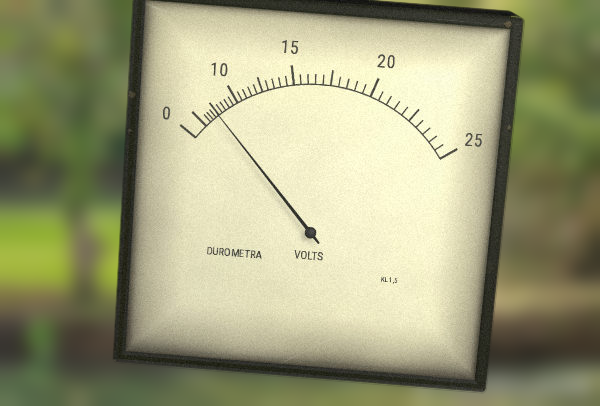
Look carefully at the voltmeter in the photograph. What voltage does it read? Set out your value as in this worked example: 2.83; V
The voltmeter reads 7.5; V
